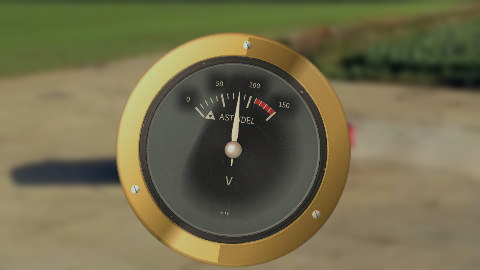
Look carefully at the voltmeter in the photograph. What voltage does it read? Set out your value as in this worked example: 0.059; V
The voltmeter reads 80; V
